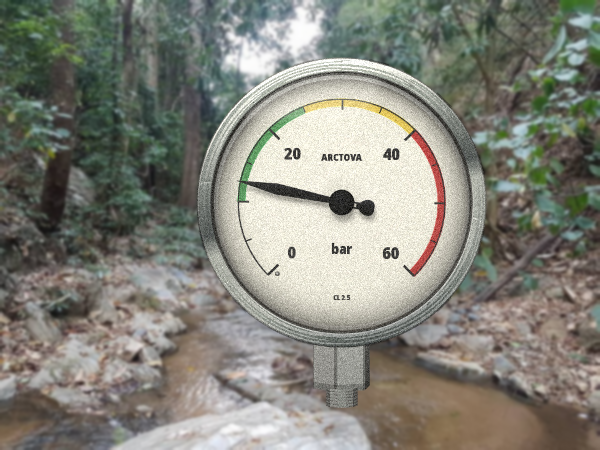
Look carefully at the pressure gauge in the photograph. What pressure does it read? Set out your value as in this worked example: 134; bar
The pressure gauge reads 12.5; bar
